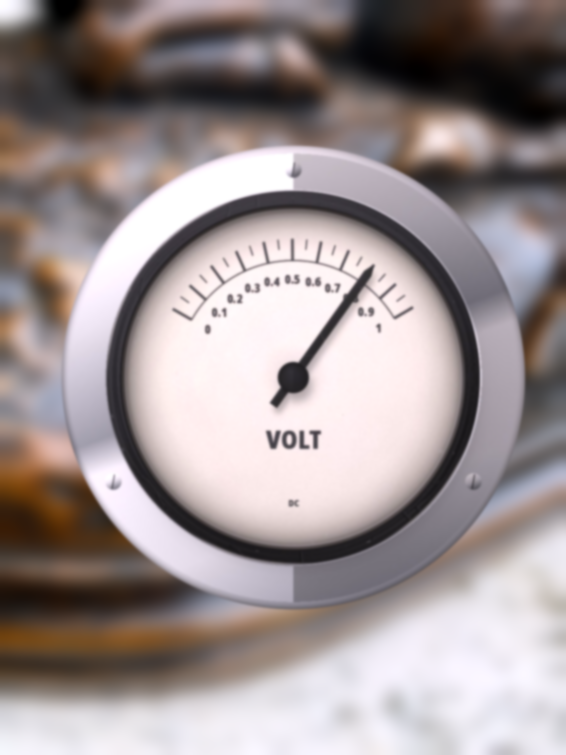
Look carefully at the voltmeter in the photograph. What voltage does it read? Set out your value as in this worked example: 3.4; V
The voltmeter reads 0.8; V
